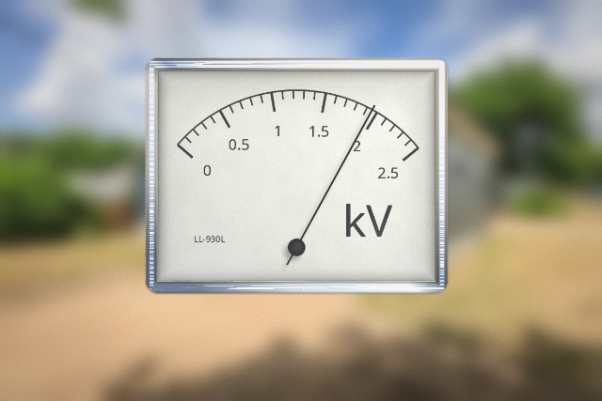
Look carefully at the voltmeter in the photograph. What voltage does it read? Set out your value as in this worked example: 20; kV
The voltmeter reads 1.95; kV
